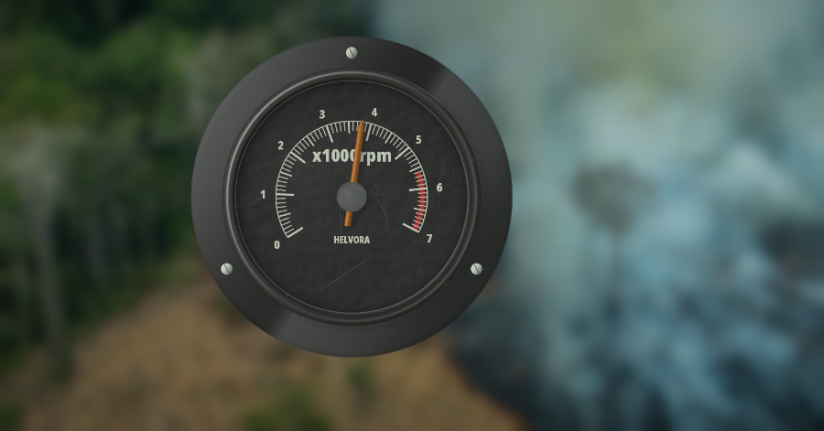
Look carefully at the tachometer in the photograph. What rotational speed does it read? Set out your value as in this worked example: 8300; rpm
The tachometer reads 3800; rpm
